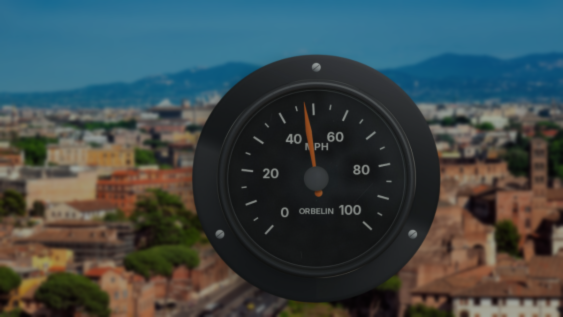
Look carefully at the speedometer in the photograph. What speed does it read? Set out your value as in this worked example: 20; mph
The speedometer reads 47.5; mph
